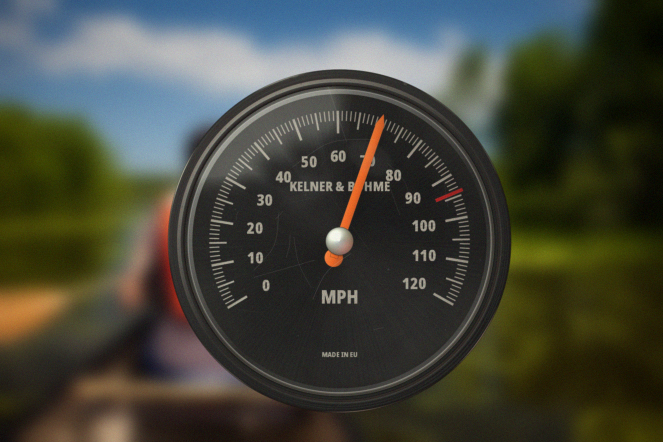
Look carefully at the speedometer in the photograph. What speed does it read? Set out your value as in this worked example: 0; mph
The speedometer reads 70; mph
